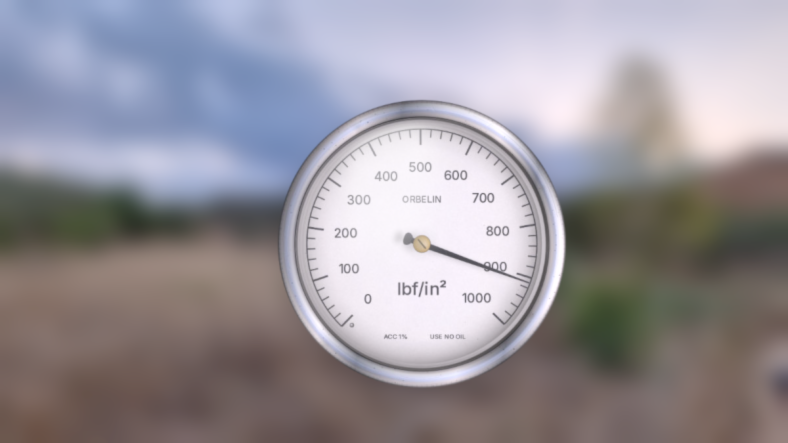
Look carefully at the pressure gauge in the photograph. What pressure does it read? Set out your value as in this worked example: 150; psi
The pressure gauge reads 910; psi
